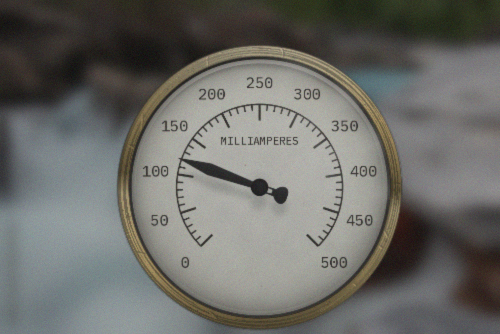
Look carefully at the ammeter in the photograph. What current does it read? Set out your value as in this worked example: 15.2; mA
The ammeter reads 120; mA
